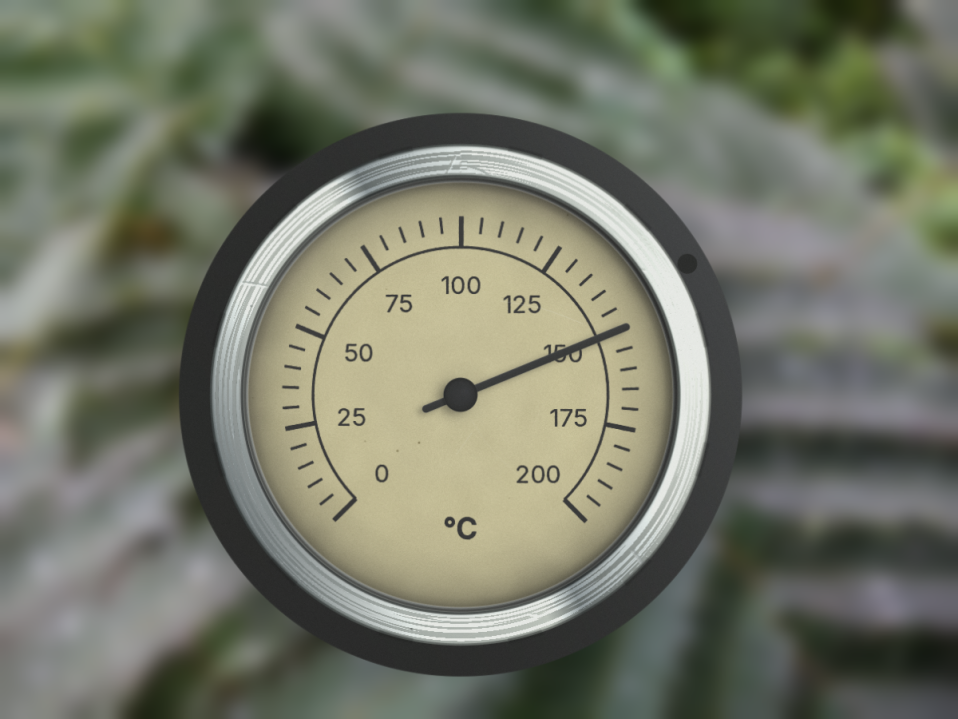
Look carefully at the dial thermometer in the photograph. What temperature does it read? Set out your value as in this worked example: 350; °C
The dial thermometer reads 150; °C
